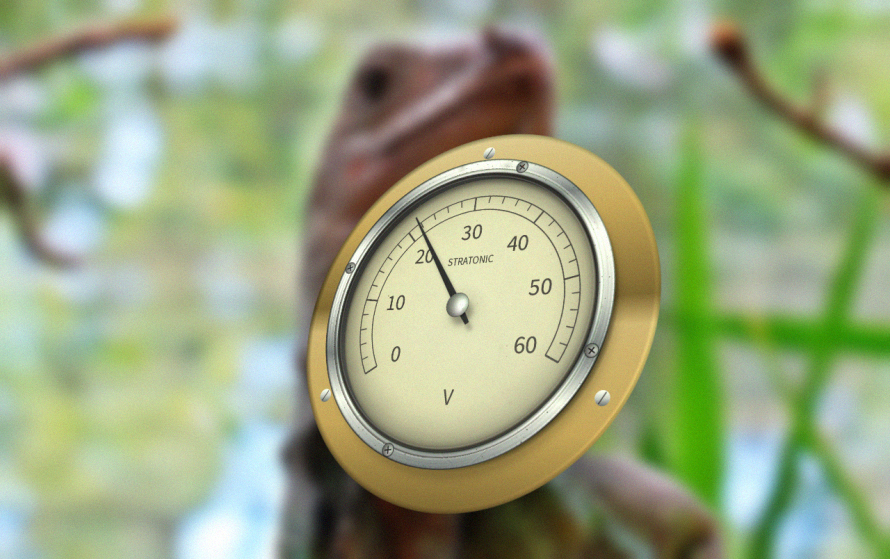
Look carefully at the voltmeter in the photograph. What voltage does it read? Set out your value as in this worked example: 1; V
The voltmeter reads 22; V
